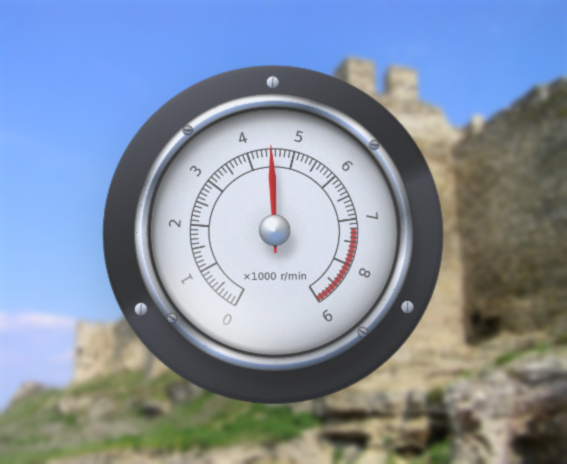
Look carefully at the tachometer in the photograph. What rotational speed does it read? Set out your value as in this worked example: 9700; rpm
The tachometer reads 4500; rpm
